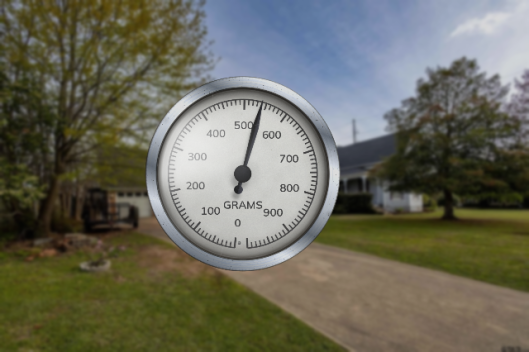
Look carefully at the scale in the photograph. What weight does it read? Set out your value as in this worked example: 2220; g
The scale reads 540; g
